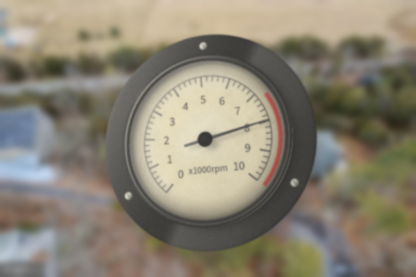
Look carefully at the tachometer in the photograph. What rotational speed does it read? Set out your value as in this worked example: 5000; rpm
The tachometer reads 8000; rpm
